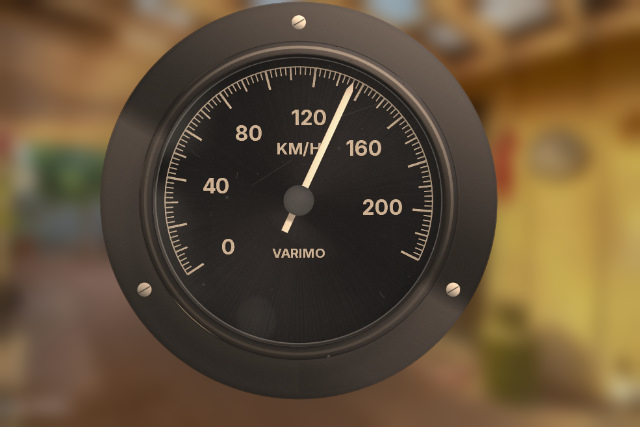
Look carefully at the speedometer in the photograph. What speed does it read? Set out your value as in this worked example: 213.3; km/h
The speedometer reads 136; km/h
